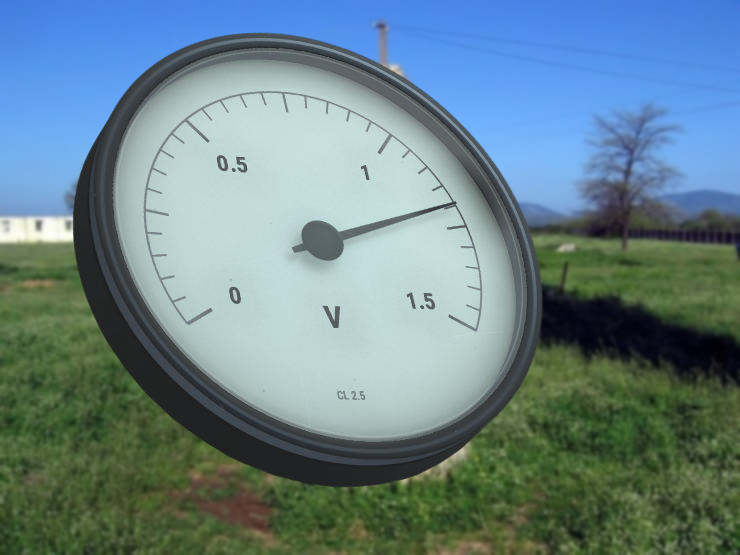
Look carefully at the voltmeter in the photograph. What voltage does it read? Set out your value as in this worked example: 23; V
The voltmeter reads 1.2; V
